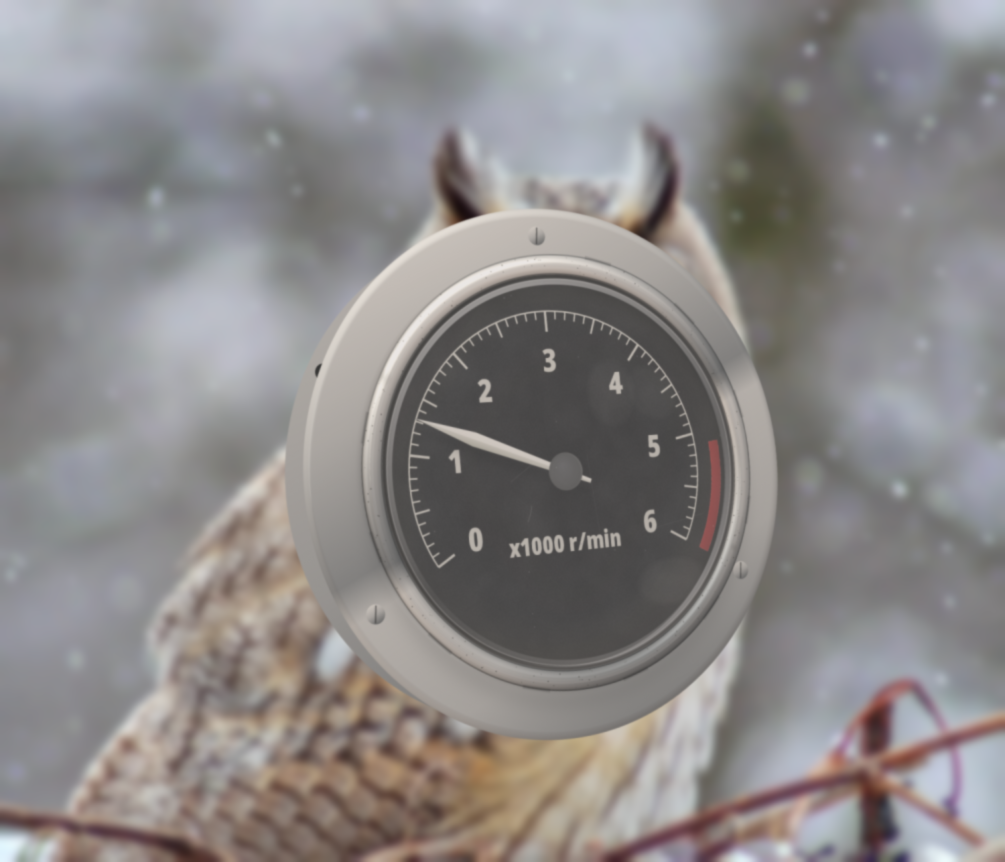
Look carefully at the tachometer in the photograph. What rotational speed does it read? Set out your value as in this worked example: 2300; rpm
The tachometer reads 1300; rpm
